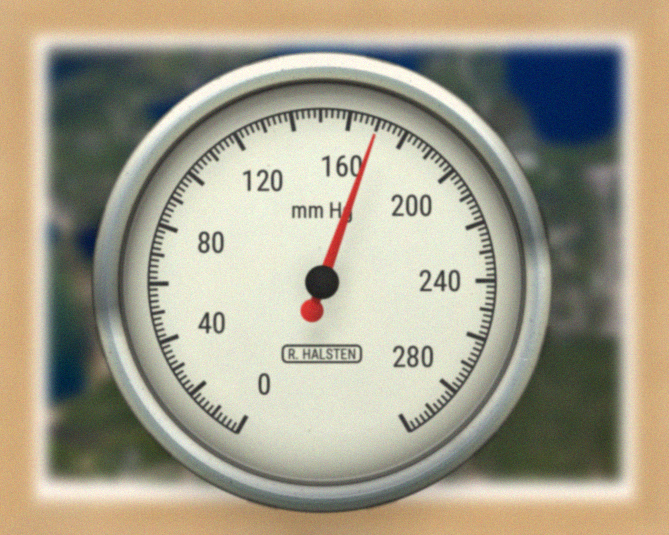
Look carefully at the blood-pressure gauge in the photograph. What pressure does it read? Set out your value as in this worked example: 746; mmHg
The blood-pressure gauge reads 170; mmHg
